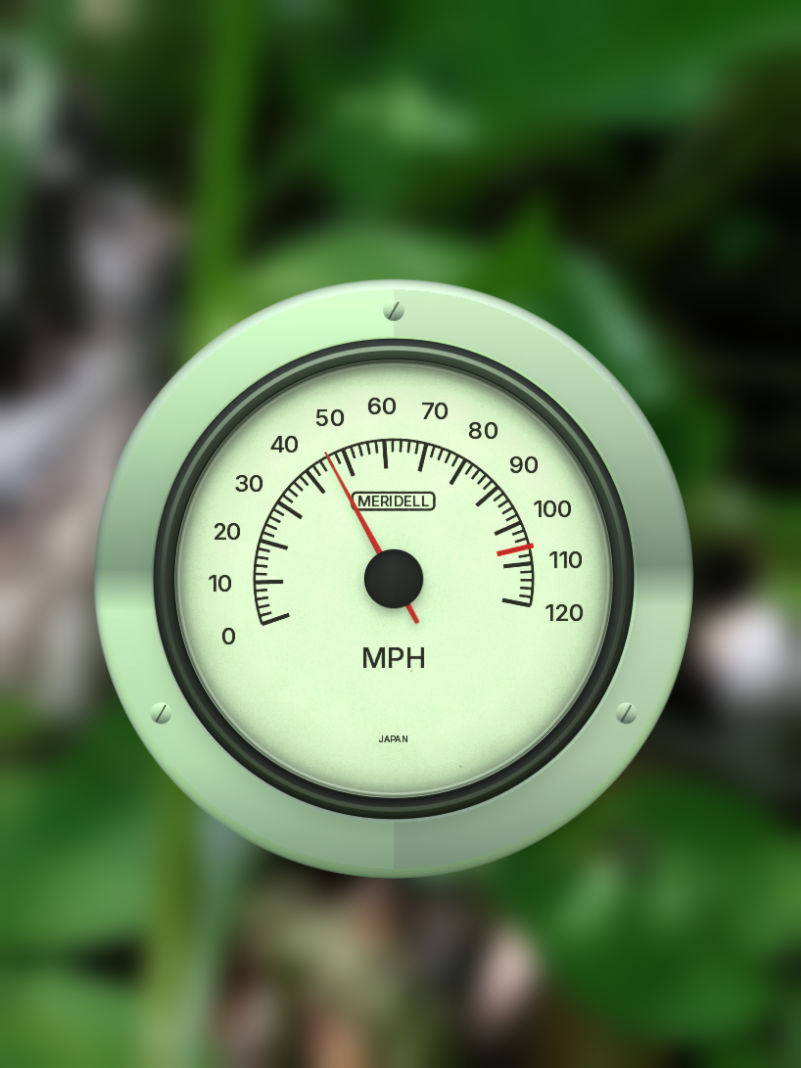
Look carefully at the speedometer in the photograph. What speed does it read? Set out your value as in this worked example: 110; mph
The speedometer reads 46; mph
